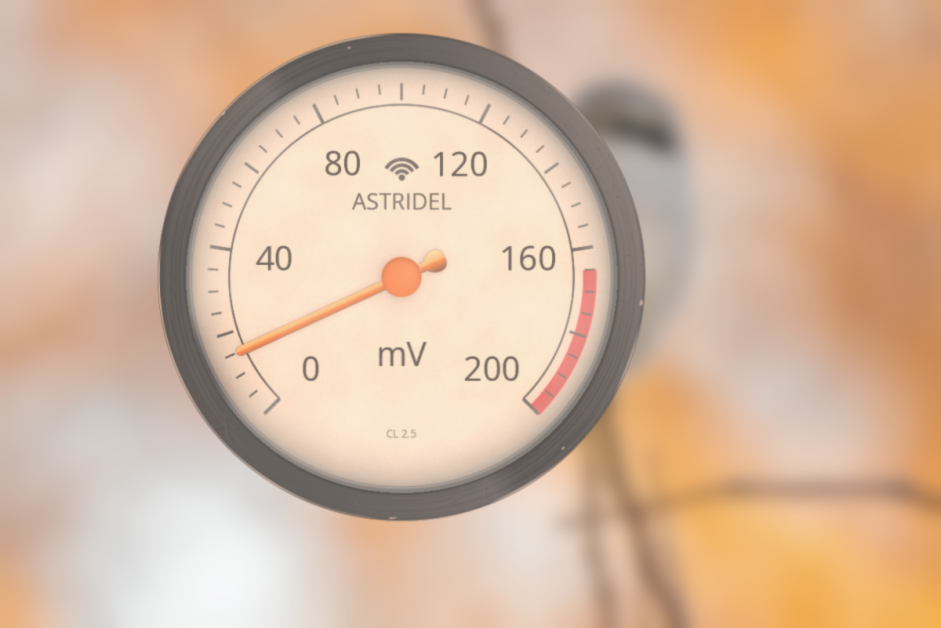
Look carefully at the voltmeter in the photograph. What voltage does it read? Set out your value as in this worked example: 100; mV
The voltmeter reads 15; mV
